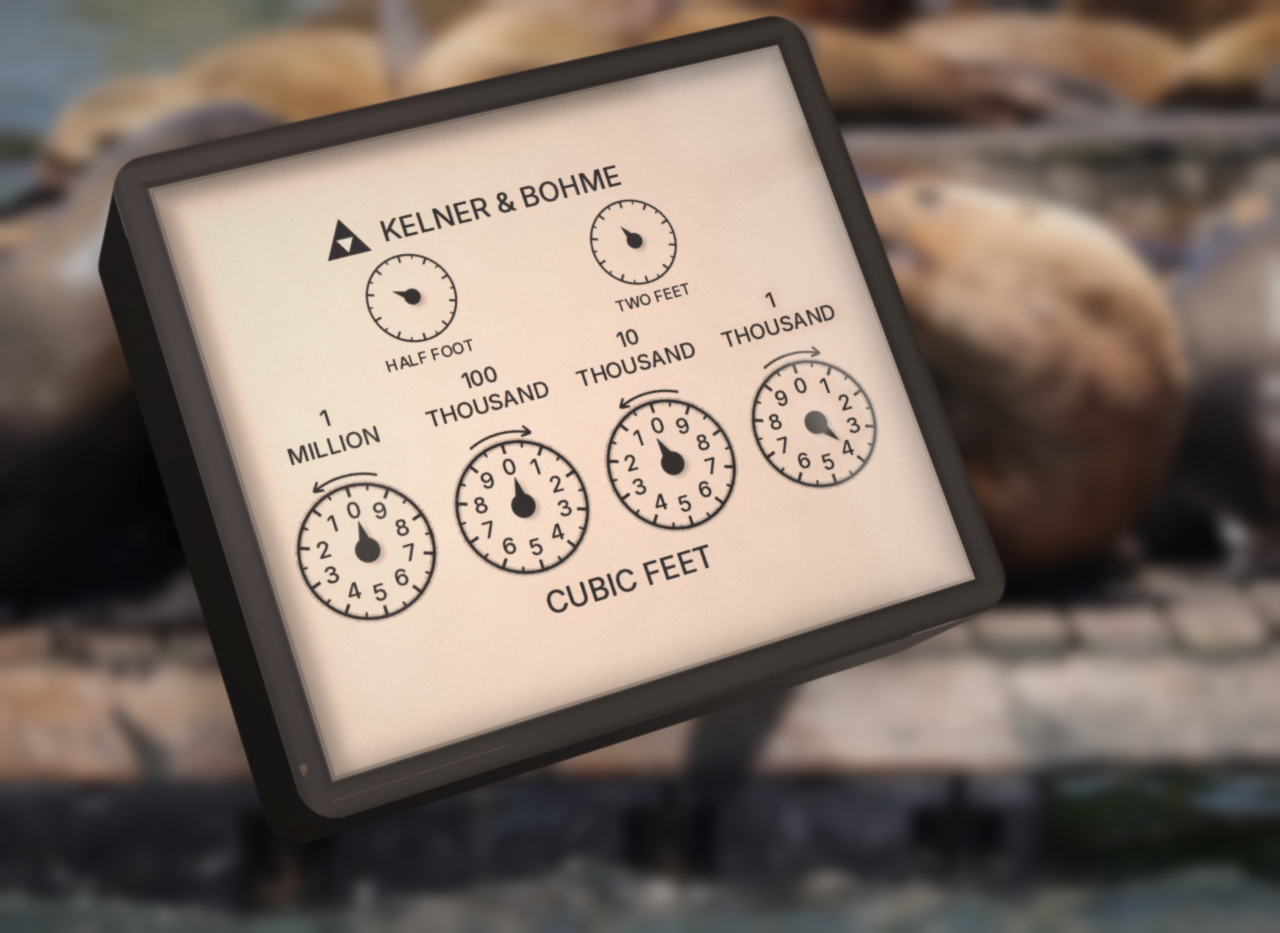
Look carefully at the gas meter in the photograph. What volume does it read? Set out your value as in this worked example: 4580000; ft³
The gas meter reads 400; ft³
